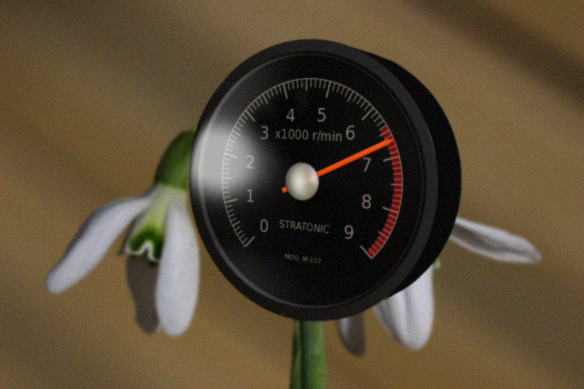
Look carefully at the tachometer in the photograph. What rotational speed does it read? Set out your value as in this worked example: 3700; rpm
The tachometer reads 6700; rpm
